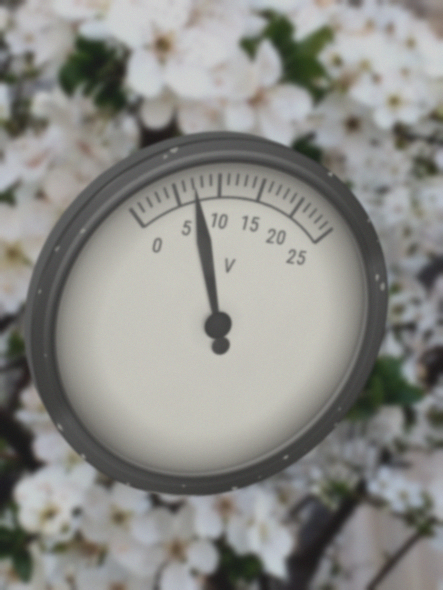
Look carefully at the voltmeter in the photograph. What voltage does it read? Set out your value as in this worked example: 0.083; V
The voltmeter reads 7; V
